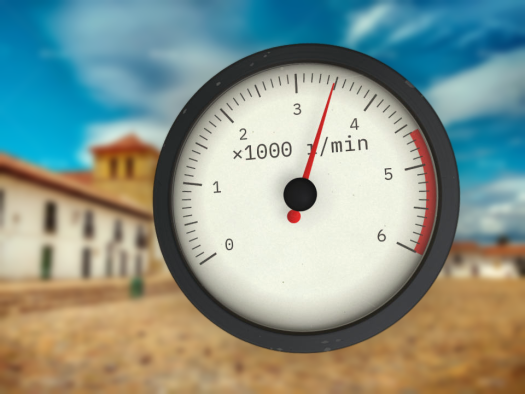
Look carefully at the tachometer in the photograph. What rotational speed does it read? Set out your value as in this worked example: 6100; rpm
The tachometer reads 3500; rpm
